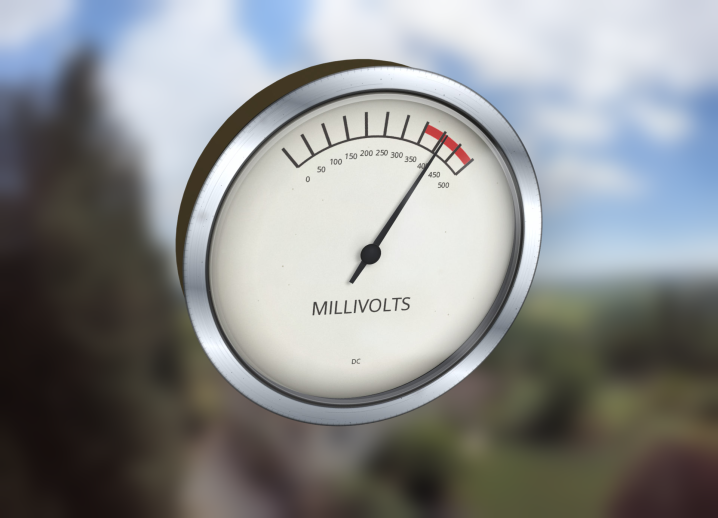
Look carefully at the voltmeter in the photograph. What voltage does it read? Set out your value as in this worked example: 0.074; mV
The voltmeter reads 400; mV
